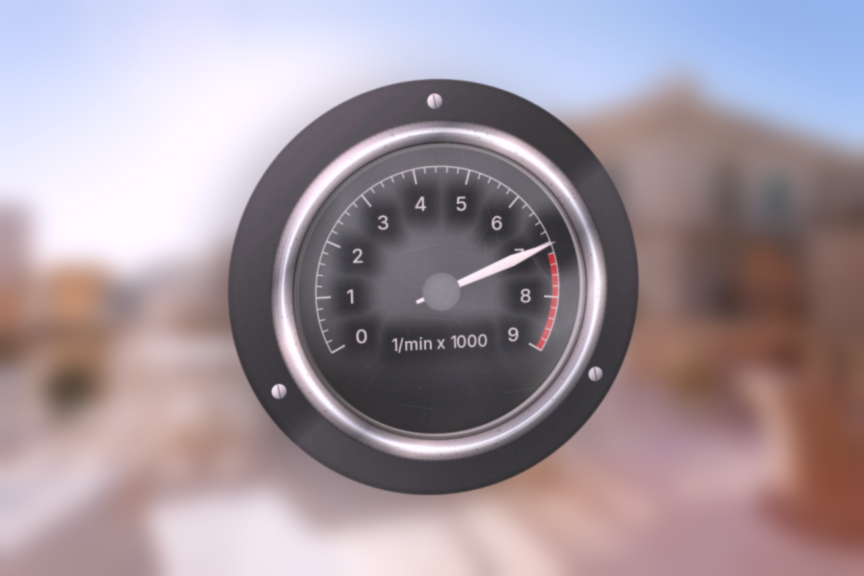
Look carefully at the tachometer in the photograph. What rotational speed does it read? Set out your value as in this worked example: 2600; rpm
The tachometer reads 7000; rpm
